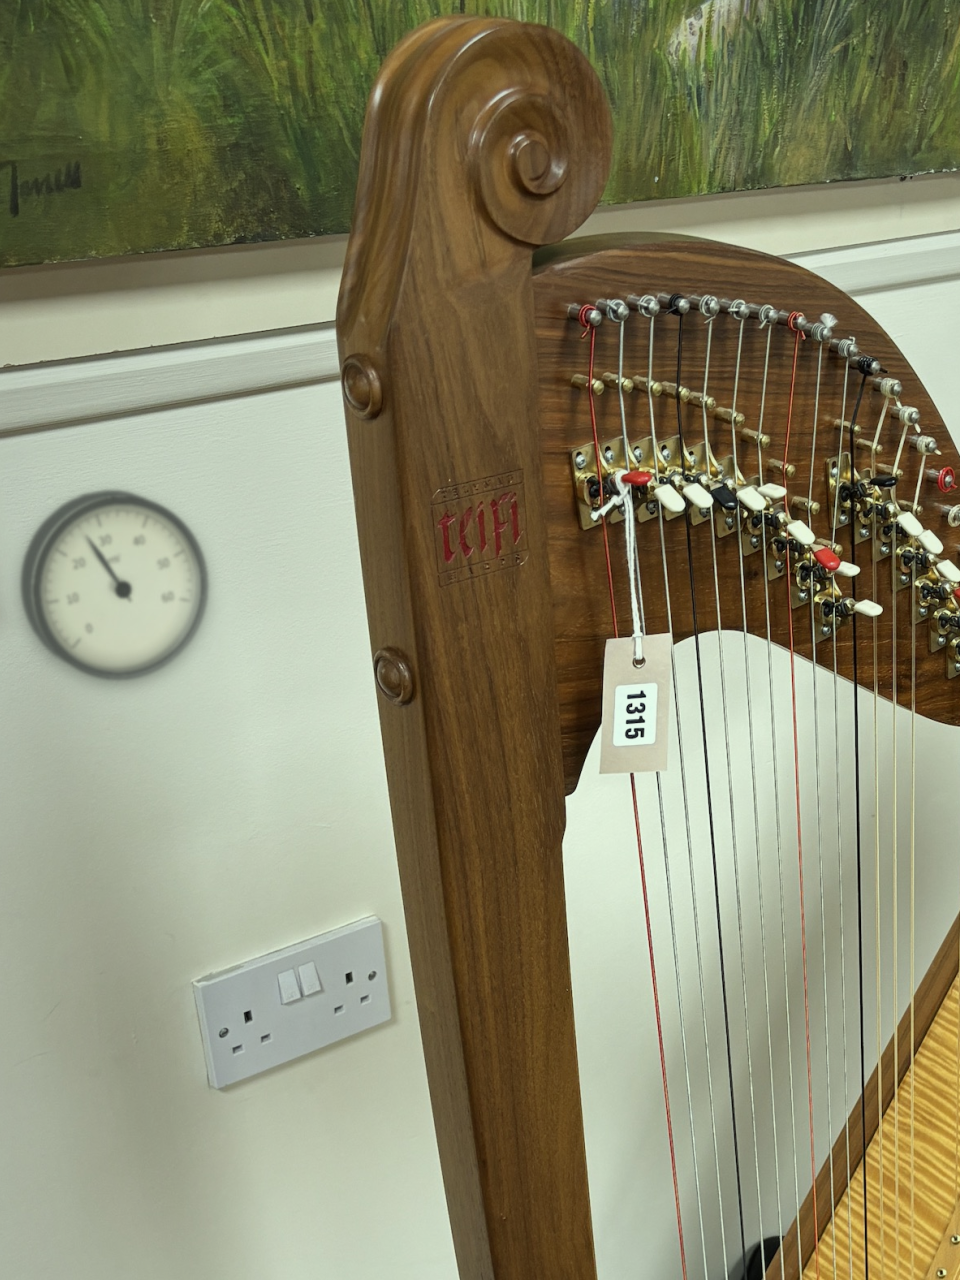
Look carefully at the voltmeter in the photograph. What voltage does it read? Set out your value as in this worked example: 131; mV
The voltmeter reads 26; mV
